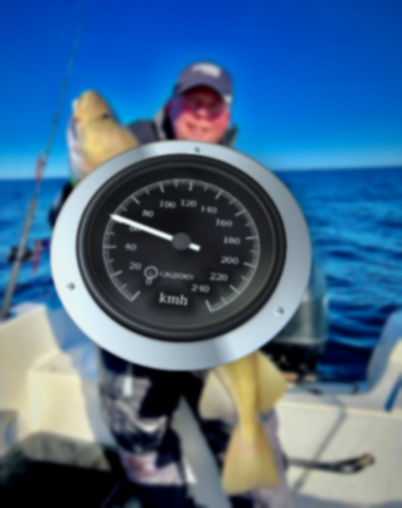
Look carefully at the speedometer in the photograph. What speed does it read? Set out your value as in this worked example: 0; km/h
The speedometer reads 60; km/h
